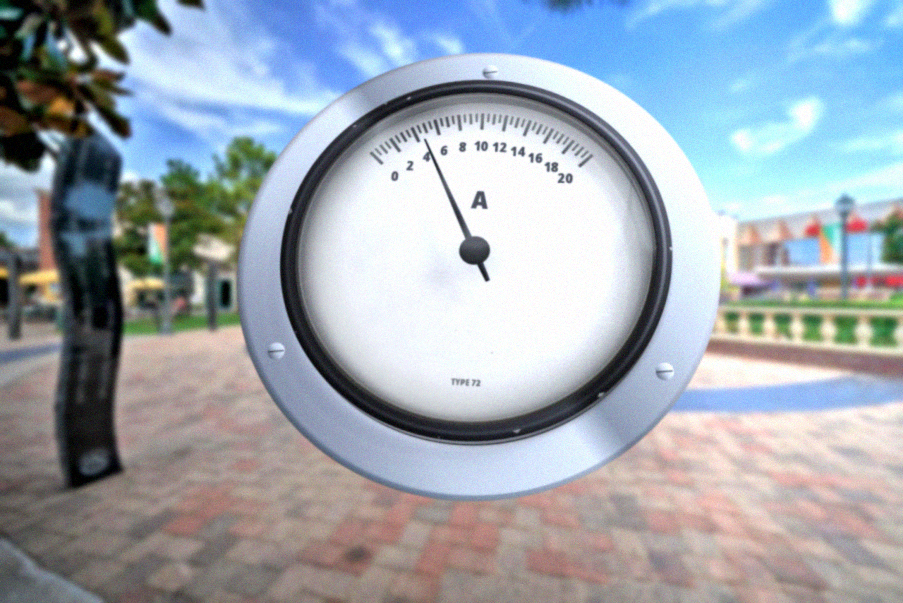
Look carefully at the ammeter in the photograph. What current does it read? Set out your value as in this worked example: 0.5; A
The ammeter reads 4.5; A
